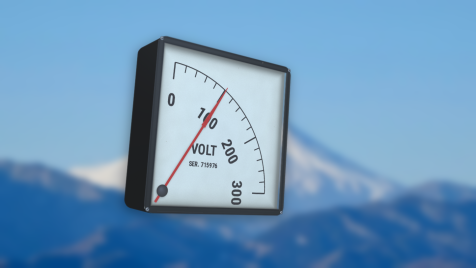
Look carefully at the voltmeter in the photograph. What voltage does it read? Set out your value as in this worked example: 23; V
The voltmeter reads 100; V
